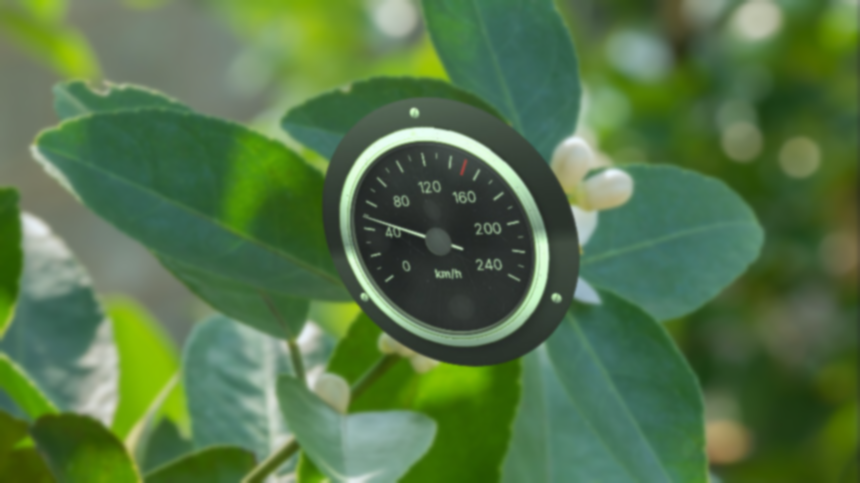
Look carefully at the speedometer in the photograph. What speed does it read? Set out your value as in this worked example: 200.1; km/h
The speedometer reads 50; km/h
